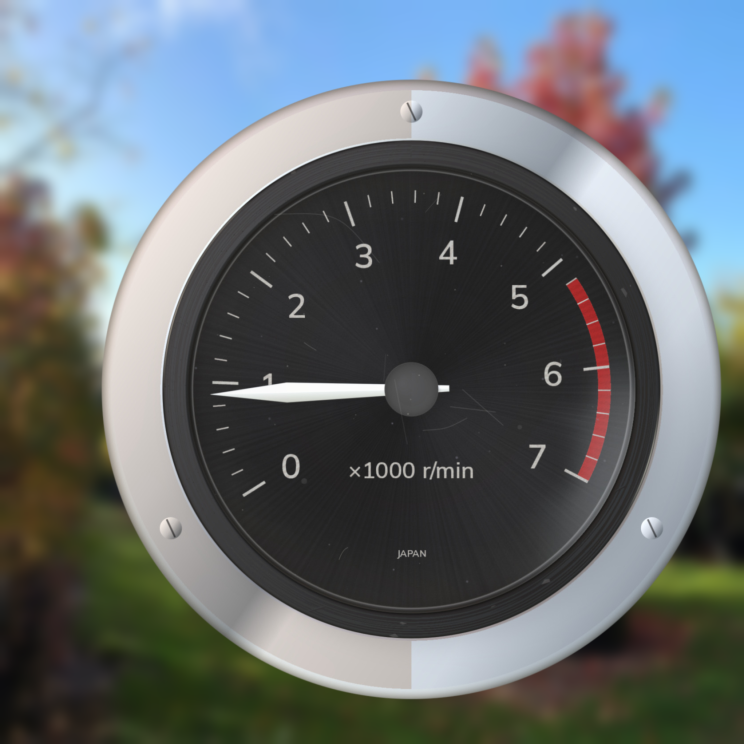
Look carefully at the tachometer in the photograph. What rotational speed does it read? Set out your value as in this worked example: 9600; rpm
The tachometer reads 900; rpm
